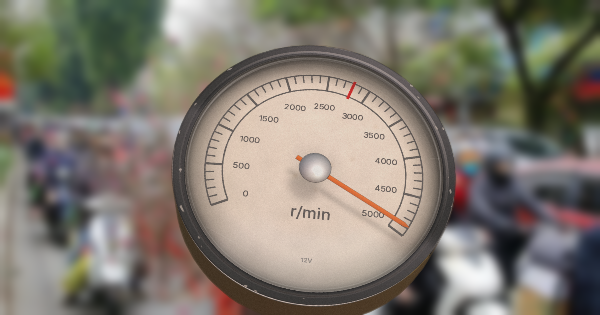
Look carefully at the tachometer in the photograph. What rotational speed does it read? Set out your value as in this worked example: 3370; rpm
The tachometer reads 4900; rpm
